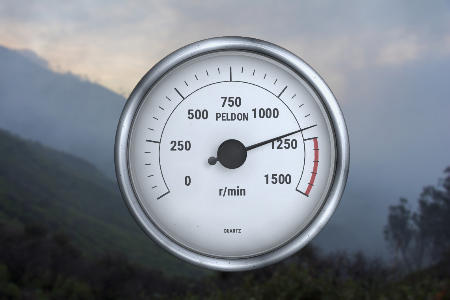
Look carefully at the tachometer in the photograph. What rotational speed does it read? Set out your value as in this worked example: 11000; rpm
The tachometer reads 1200; rpm
